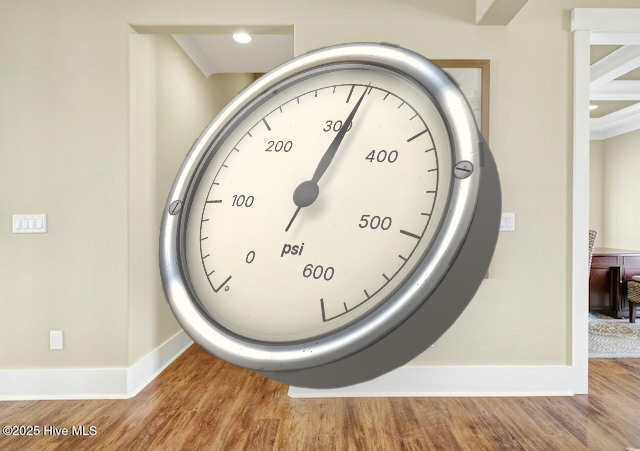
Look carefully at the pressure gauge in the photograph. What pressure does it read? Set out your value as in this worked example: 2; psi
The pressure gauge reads 320; psi
